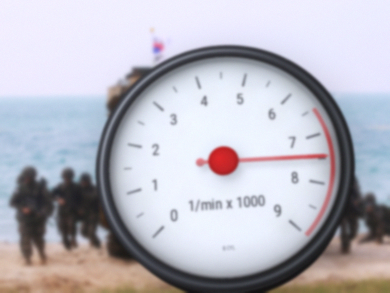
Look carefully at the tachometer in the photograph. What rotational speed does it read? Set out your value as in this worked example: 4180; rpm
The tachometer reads 7500; rpm
